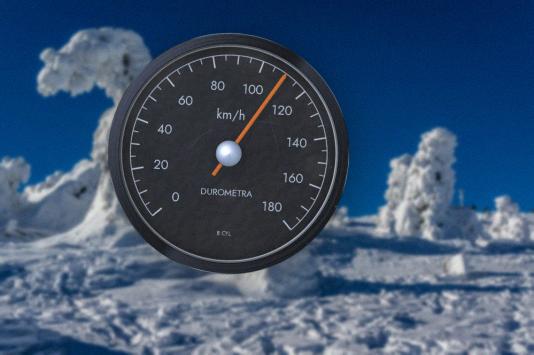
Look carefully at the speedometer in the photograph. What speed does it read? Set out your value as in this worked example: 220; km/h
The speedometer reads 110; km/h
